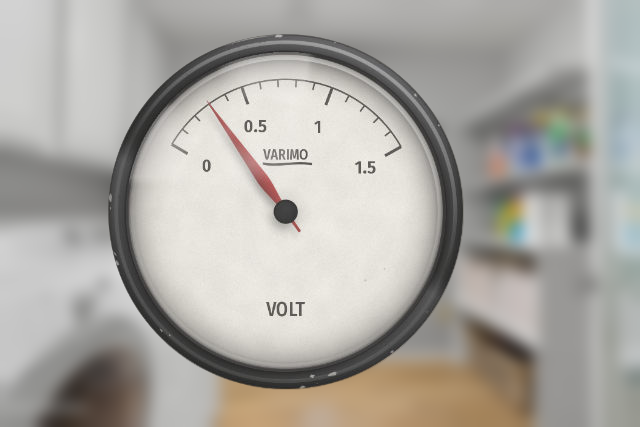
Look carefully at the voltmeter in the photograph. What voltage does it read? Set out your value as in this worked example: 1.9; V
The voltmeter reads 0.3; V
